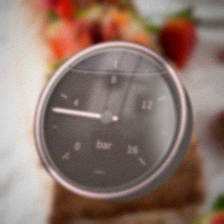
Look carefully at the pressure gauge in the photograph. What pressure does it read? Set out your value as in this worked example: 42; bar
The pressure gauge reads 3; bar
